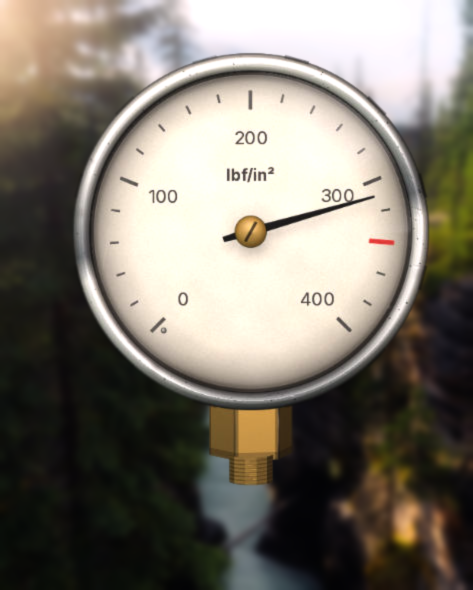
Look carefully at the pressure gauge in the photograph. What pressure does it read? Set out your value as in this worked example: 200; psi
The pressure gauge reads 310; psi
